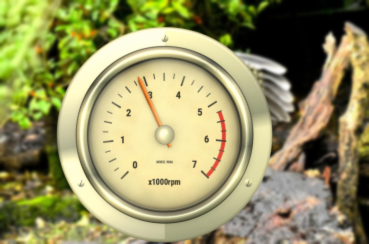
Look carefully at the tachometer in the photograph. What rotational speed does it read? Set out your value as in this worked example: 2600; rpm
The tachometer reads 2875; rpm
